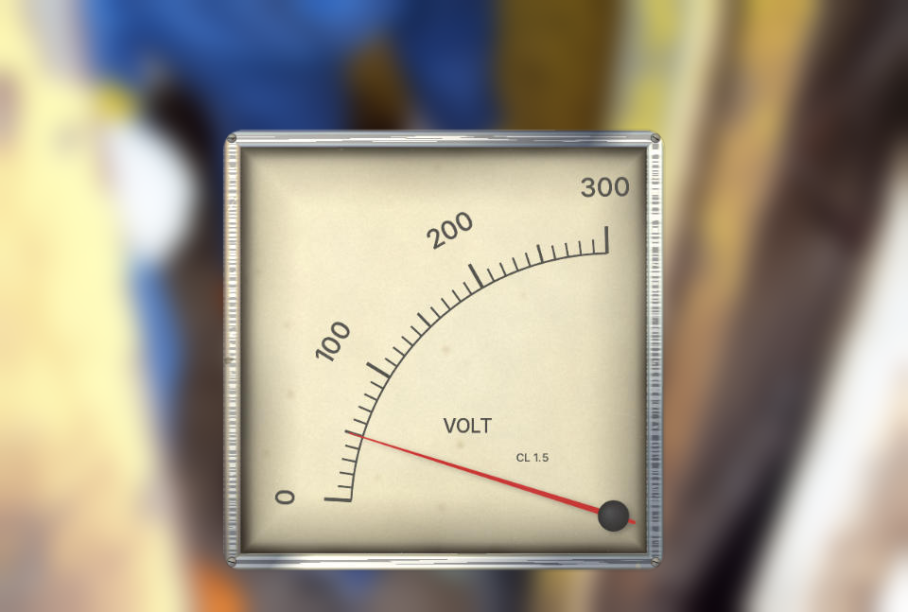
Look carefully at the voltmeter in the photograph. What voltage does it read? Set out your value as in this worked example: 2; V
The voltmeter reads 50; V
